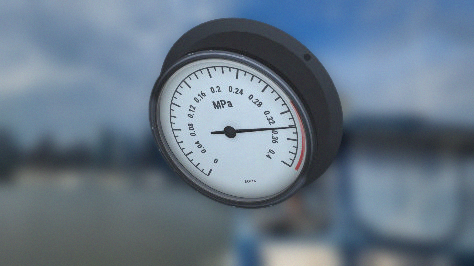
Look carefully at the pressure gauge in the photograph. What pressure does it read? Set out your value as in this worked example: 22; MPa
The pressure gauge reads 0.34; MPa
